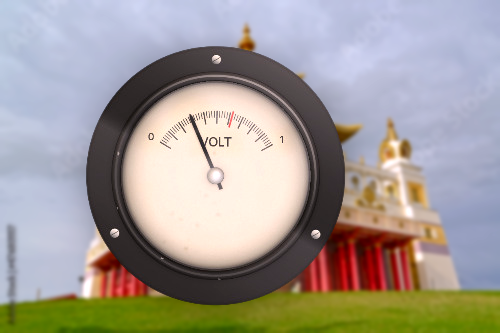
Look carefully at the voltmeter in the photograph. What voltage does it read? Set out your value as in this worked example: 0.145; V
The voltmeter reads 0.3; V
